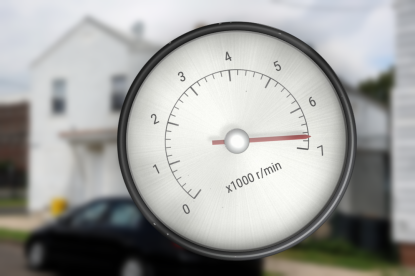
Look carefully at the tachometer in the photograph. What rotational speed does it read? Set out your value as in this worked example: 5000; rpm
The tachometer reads 6700; rpm
